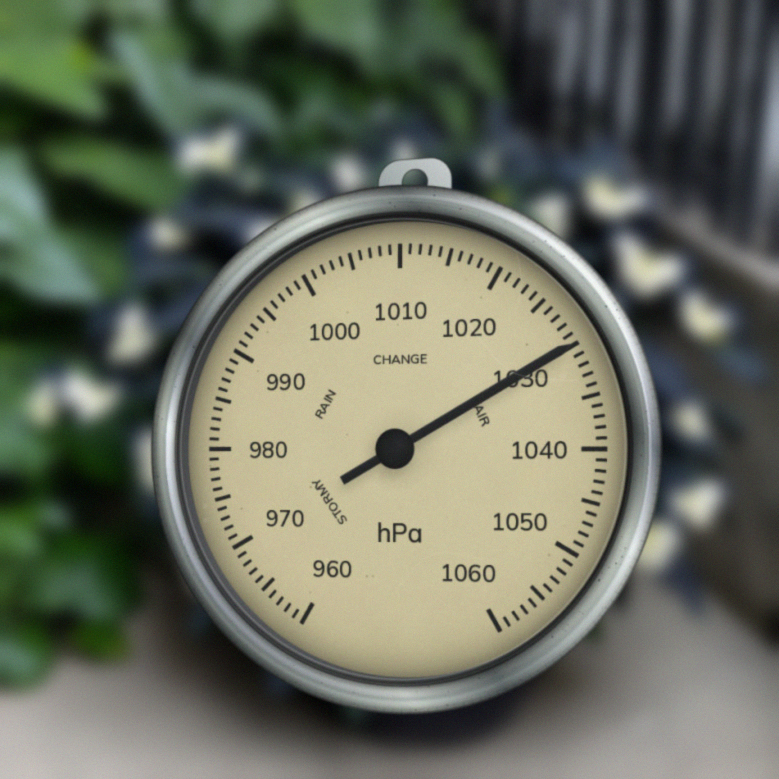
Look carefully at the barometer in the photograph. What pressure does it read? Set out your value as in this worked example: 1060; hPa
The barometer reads 1030; hPa
